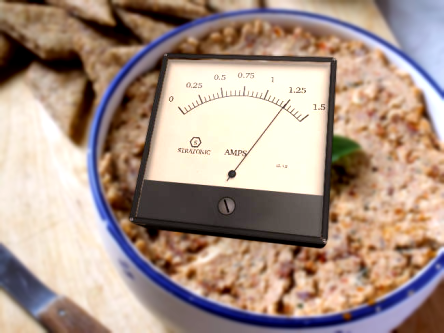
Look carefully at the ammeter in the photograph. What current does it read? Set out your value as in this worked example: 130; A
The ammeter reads 1.25; A
